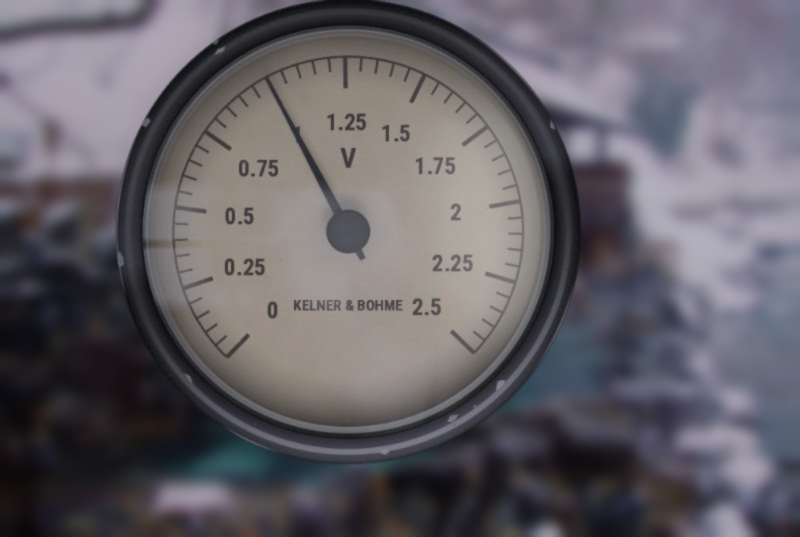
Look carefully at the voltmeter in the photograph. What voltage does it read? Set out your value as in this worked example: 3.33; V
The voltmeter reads 1; V
